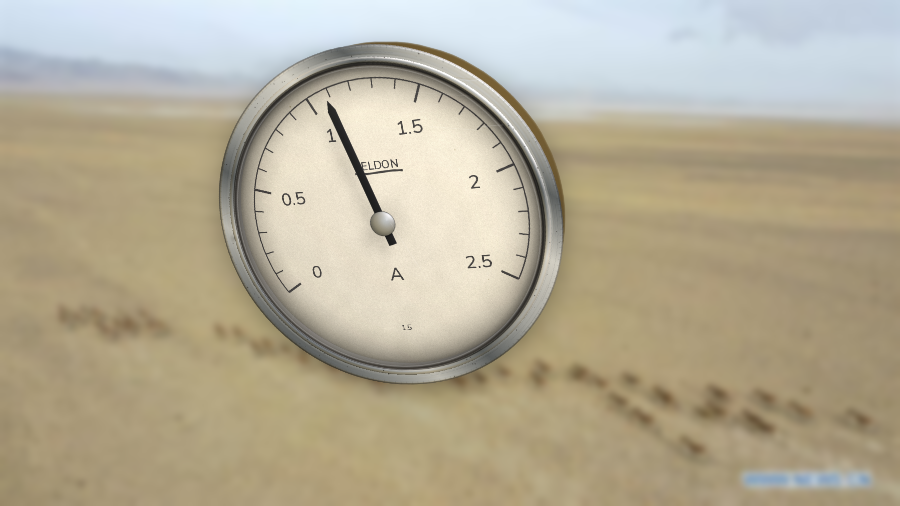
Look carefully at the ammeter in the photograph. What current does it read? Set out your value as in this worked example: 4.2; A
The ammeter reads 1.1; A
